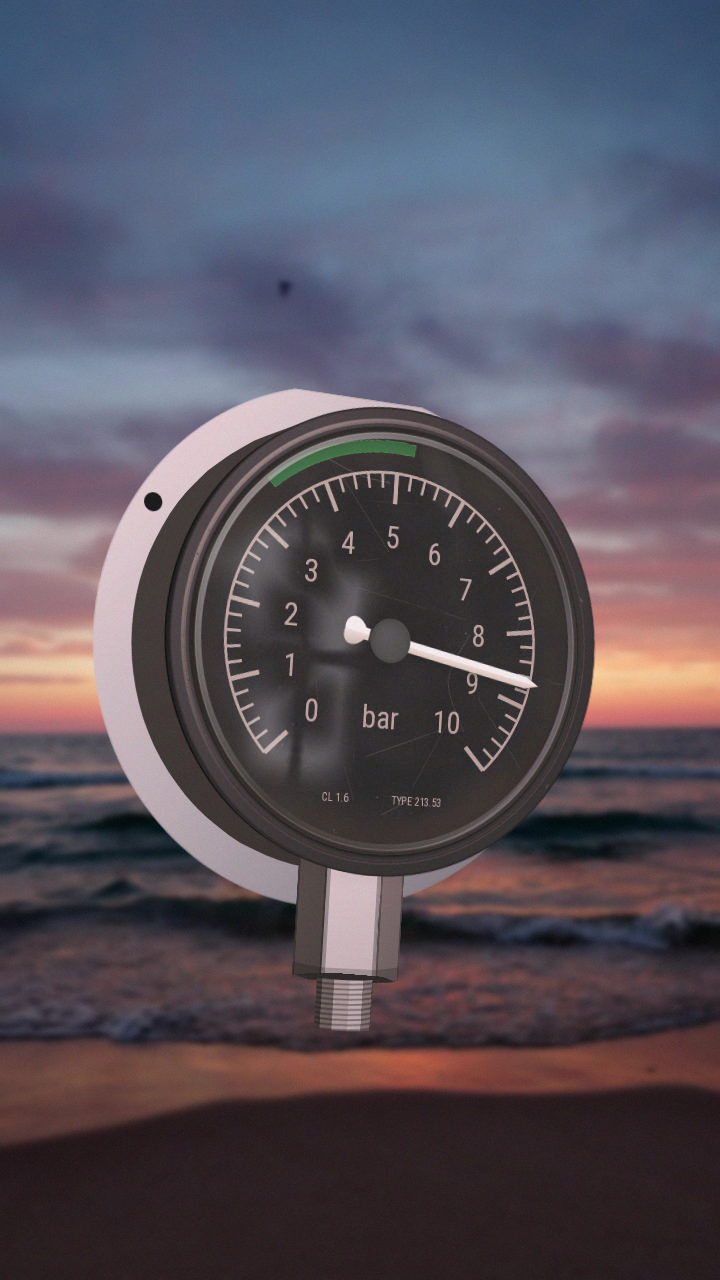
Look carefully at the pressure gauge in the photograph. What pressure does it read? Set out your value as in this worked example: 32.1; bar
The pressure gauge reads 8.7; bar
